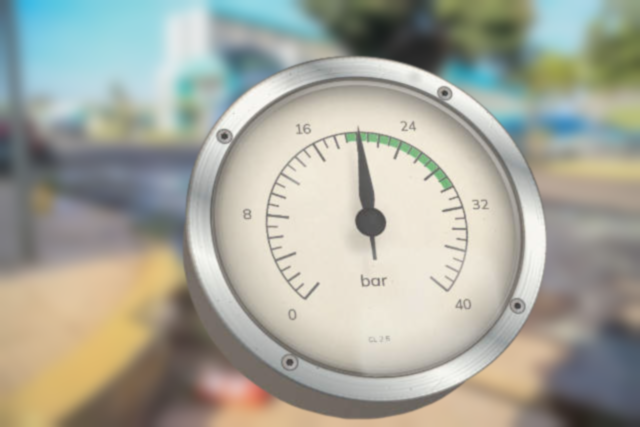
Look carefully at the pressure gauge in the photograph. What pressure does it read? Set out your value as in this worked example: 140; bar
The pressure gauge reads 20; bar
